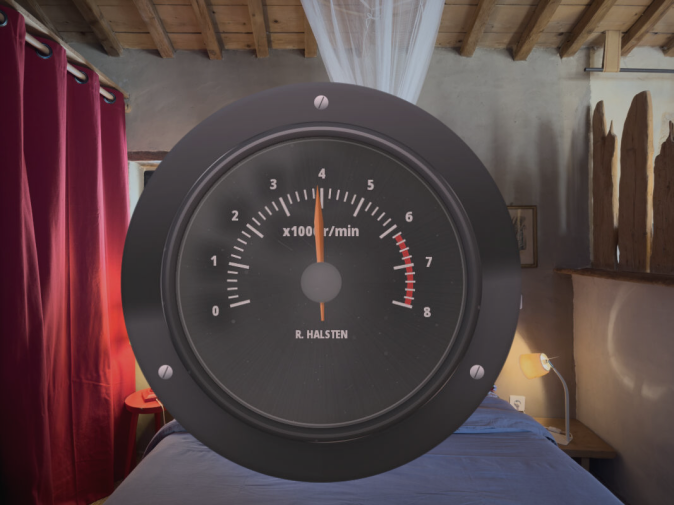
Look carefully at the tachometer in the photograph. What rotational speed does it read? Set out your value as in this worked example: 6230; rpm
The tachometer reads 3900; rpm
